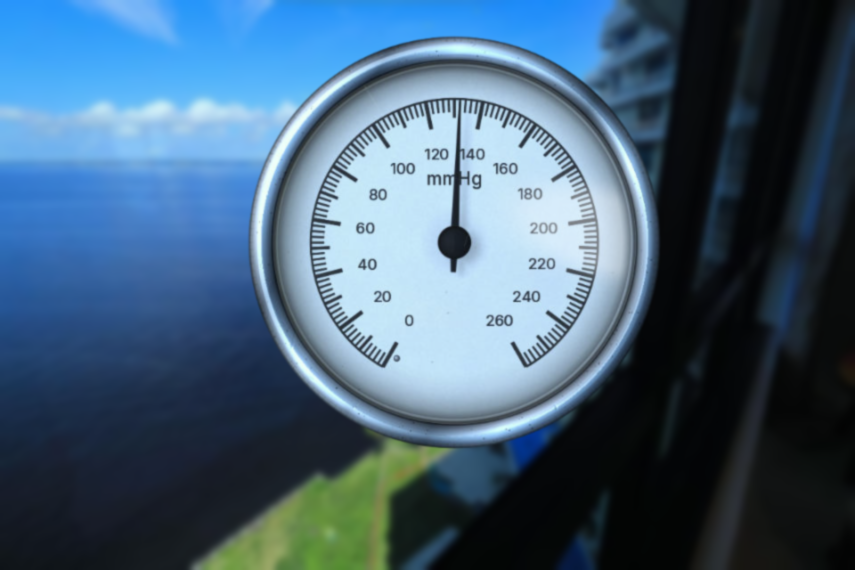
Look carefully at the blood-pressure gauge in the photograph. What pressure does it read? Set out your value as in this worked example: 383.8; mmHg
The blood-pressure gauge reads 132; mmHg
